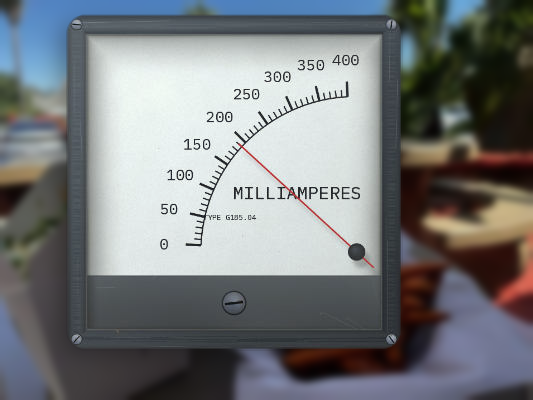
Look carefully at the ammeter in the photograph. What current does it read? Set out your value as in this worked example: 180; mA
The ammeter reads 190; mA
